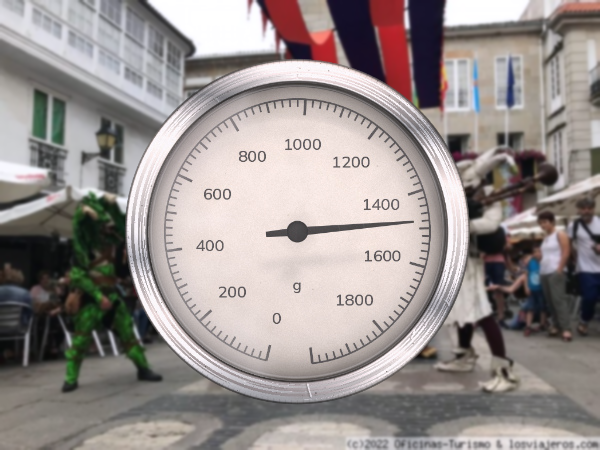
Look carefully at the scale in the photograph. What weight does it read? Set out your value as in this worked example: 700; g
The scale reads 1480; g
